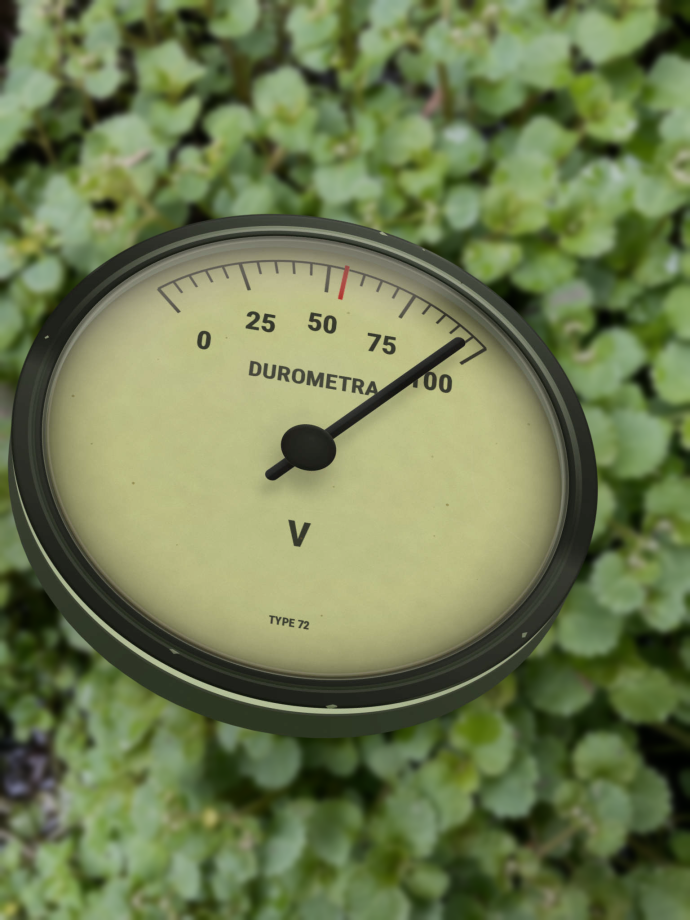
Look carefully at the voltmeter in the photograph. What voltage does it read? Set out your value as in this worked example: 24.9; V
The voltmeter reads 95; V
